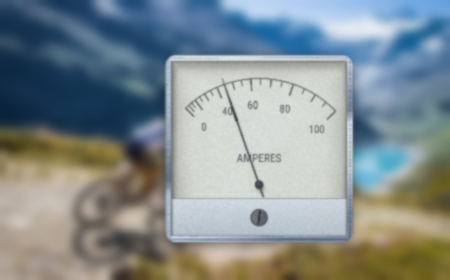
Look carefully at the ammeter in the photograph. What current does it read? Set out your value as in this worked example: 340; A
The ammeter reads 45; A
